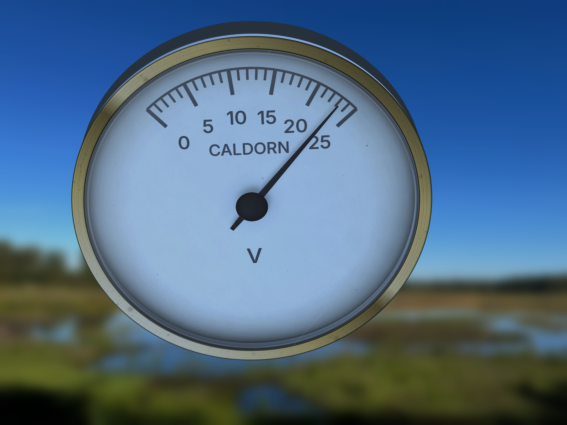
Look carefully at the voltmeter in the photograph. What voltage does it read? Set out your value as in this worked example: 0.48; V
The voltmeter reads 23; V
